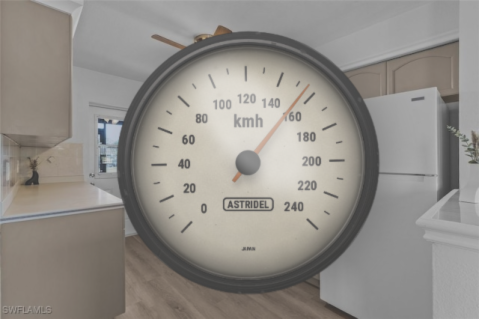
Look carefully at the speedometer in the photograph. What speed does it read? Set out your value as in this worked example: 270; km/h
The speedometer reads 155; km/h
